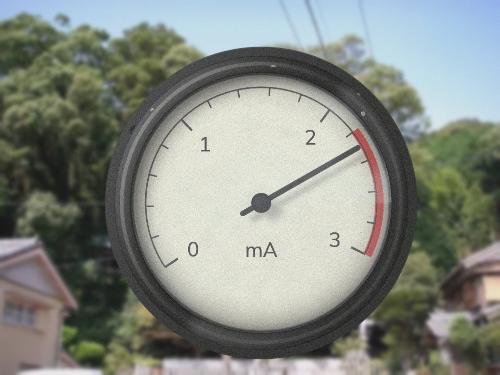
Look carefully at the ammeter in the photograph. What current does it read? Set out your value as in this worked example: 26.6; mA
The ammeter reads 2.3; mA
